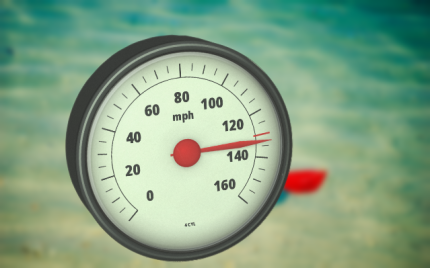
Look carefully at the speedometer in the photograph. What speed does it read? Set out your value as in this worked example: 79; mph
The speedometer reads 132.5; mph
